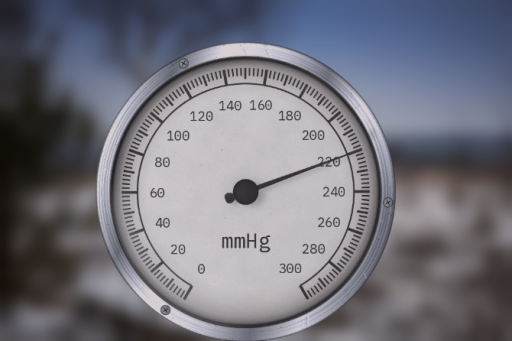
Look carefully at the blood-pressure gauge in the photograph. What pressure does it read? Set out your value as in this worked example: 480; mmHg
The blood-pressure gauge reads 220; mmHg
